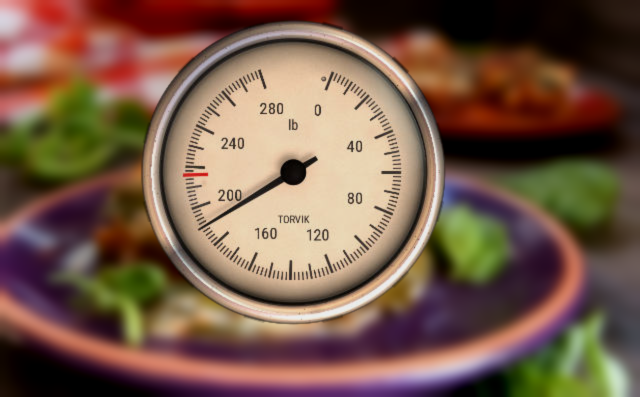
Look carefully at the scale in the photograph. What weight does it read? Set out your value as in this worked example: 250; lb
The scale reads 190; lb
